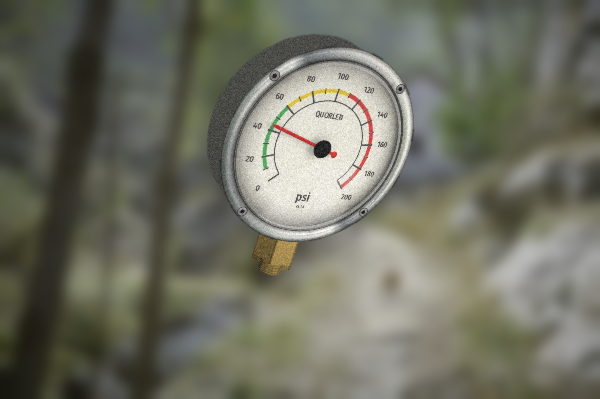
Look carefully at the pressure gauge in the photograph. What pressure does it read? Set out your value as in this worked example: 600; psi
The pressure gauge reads 45; psi
